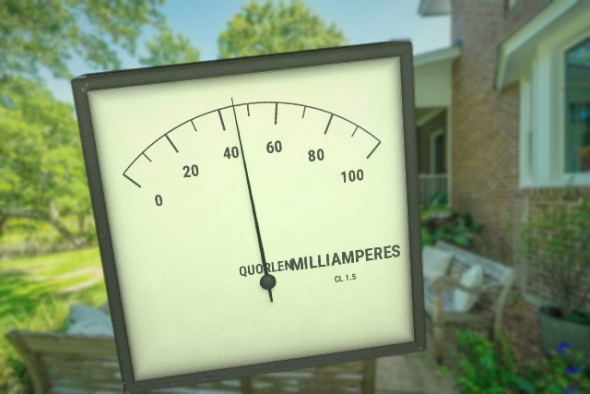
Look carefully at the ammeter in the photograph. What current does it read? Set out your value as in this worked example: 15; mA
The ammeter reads 45; mA
